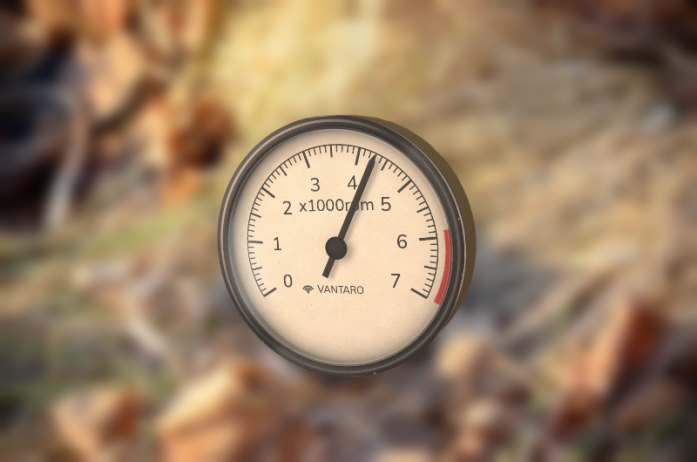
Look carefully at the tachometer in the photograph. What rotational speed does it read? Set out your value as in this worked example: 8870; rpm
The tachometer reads 4300; rpm
